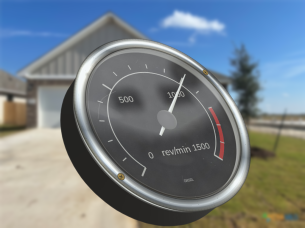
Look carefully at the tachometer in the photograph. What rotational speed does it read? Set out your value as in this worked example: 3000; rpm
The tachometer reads 1000; rpm
